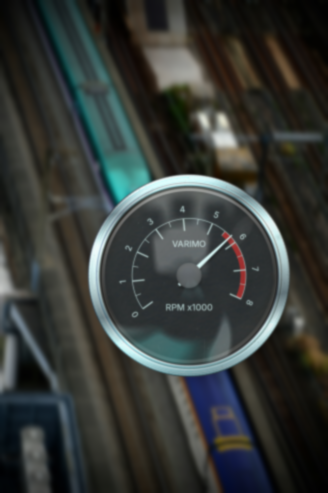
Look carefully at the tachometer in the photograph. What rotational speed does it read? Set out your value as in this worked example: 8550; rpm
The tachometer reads 5750; rpm
